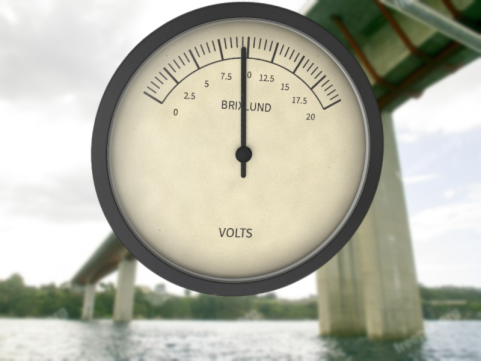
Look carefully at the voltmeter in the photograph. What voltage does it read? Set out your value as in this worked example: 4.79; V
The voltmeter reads 9.5; V
